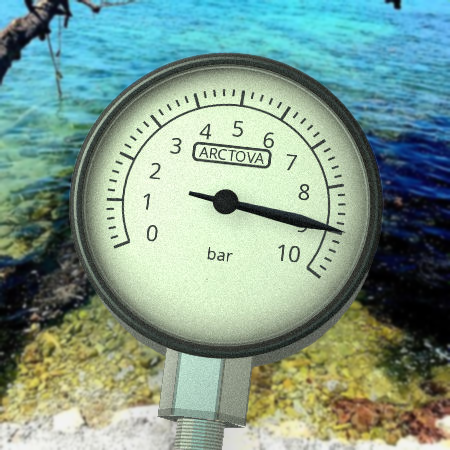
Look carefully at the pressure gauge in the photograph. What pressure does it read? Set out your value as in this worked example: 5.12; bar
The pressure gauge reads 9; bar
